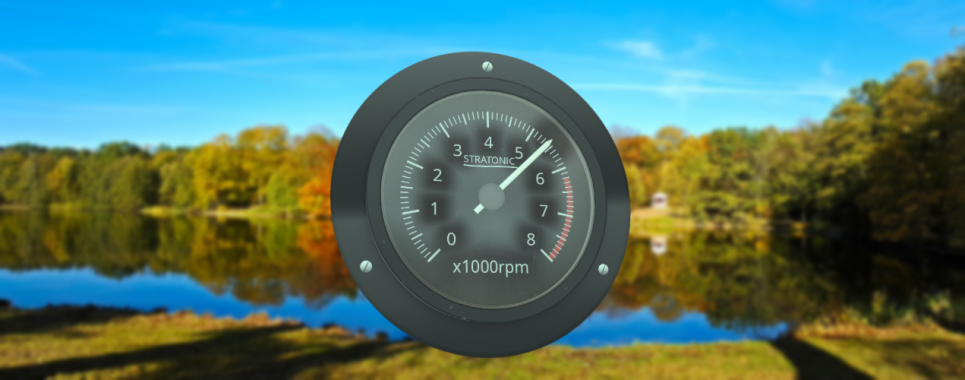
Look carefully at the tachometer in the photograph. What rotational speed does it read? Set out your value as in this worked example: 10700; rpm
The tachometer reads 5400; rpm
